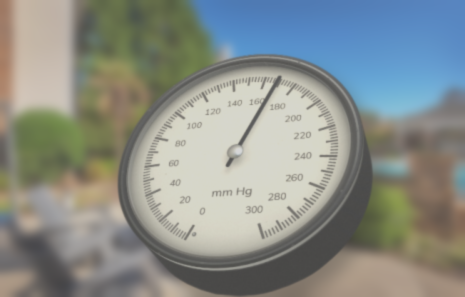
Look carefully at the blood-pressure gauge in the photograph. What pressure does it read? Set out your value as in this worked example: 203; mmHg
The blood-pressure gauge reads 170; mmHg
